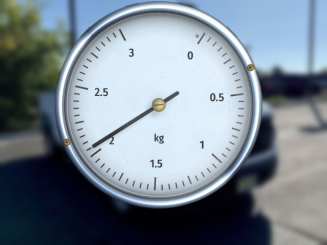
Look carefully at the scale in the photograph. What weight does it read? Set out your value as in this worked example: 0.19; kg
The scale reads 2.05; kg
